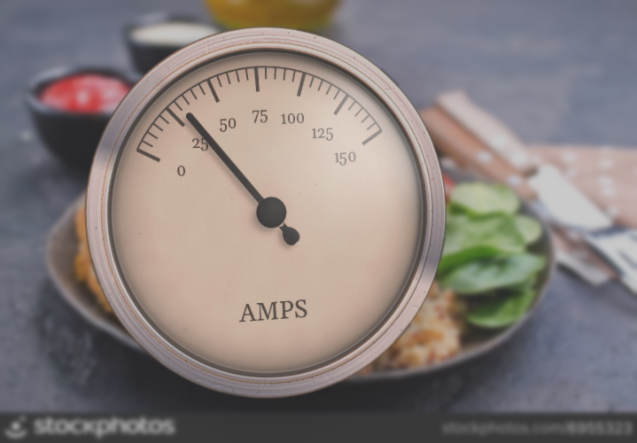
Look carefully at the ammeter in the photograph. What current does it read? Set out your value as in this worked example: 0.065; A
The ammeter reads 30; A
